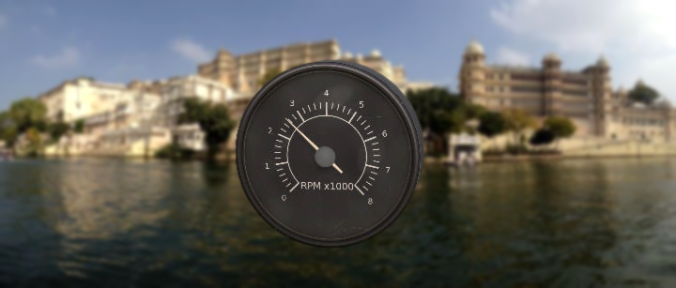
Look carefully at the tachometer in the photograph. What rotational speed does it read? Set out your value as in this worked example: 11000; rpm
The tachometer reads 2600; rpm
